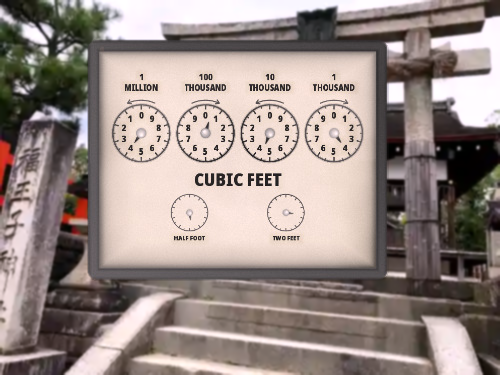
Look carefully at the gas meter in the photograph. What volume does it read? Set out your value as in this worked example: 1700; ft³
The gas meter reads 404400; ft³
